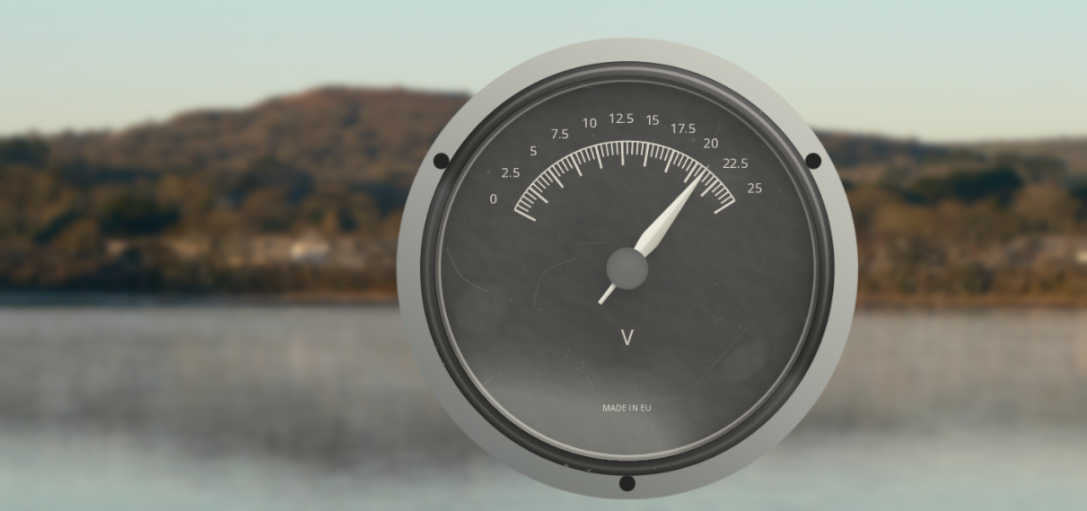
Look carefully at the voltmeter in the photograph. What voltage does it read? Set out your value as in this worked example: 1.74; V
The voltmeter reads 21; V
